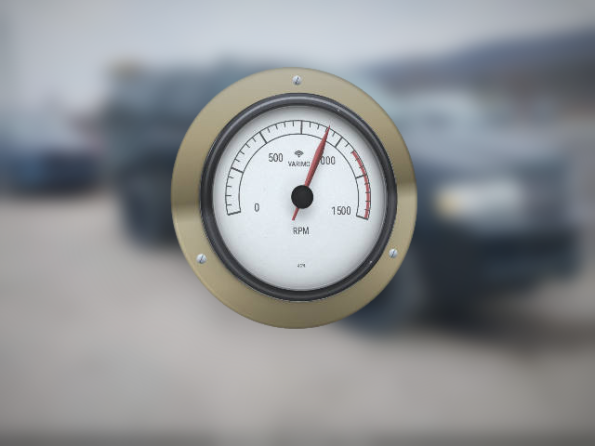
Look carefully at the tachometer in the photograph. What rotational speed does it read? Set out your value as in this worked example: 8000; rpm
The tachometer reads 900; rpm
